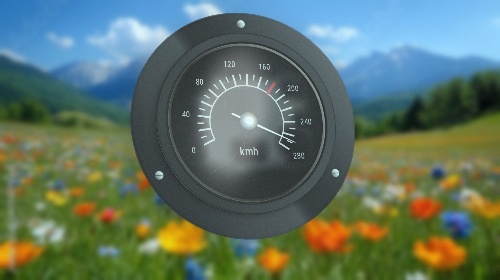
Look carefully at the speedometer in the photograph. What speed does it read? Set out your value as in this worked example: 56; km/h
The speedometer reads 270; km/h
